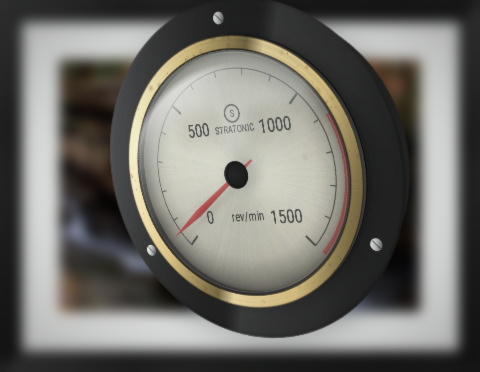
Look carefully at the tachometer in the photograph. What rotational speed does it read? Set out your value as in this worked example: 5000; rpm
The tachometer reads 50; rpm
